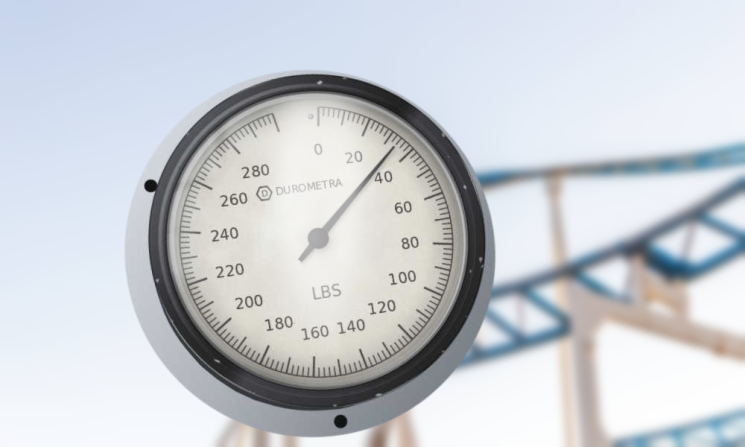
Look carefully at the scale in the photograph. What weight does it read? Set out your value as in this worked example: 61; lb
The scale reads 34; lb
